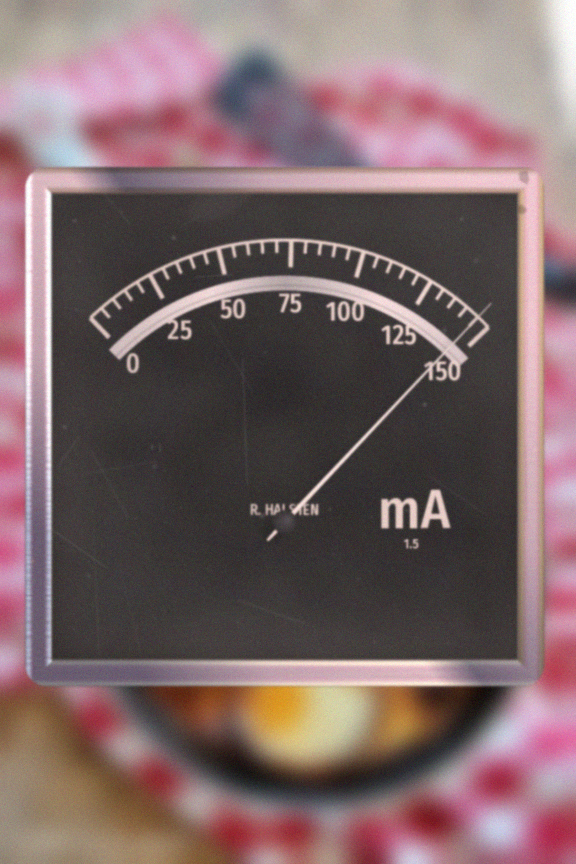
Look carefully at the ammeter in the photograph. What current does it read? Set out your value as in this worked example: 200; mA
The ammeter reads 145; mA
